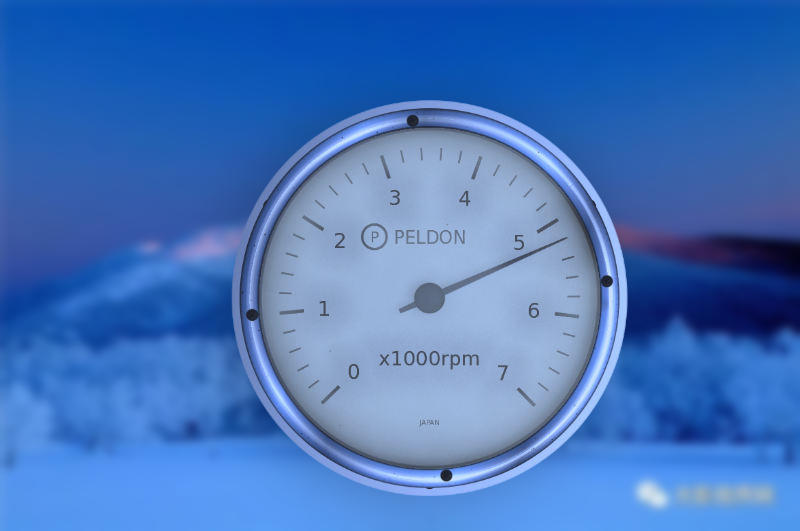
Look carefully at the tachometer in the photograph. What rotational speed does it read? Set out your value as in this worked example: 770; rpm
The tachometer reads 5200; rpm
